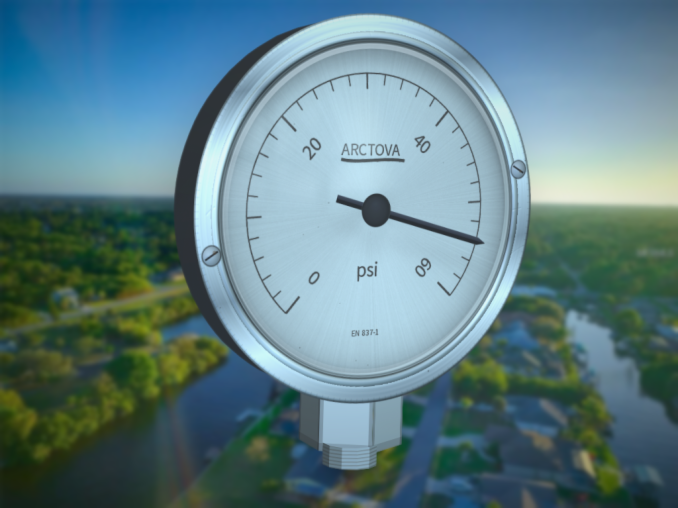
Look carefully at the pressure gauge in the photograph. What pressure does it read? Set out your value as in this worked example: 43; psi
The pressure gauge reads 54; psi
